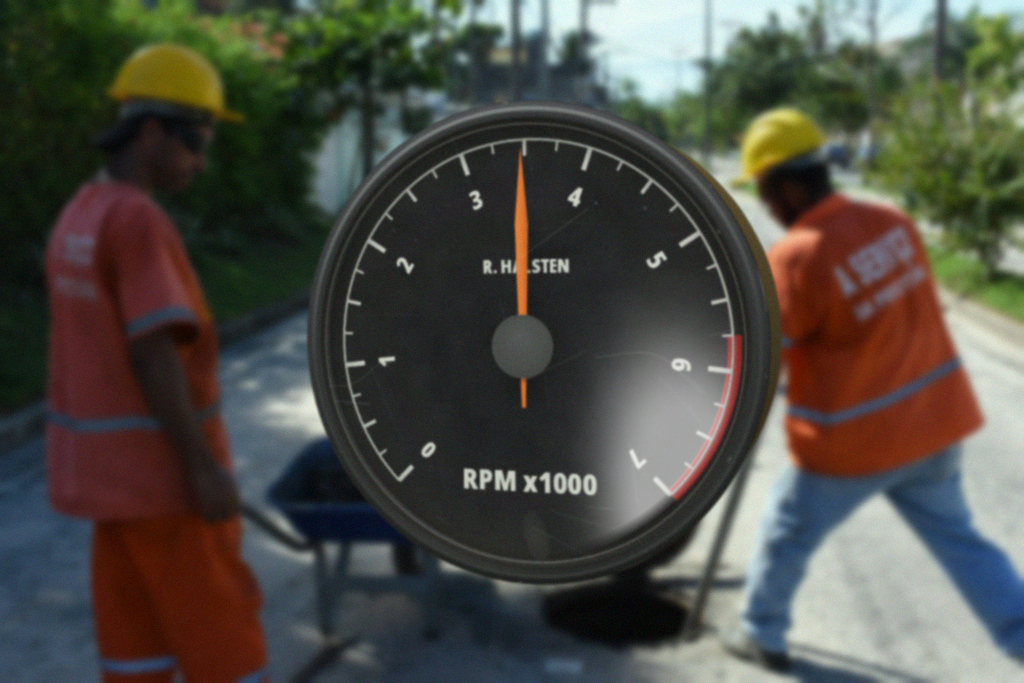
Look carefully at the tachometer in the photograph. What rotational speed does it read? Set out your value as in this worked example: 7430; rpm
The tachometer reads 3500; rpm
